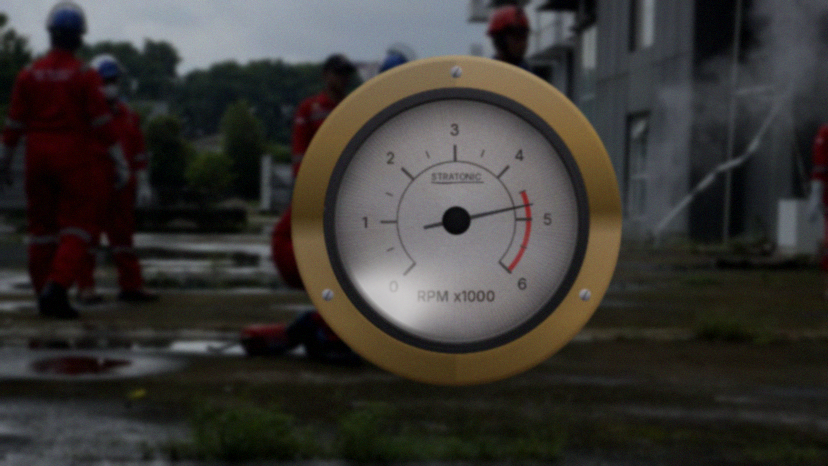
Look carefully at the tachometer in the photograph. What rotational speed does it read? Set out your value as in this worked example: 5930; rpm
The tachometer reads 4750; rpm
